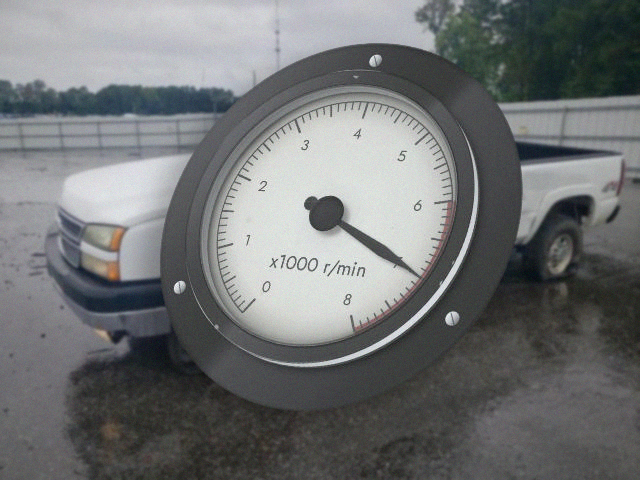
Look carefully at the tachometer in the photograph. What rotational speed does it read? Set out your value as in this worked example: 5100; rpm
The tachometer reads 7000; rpm
